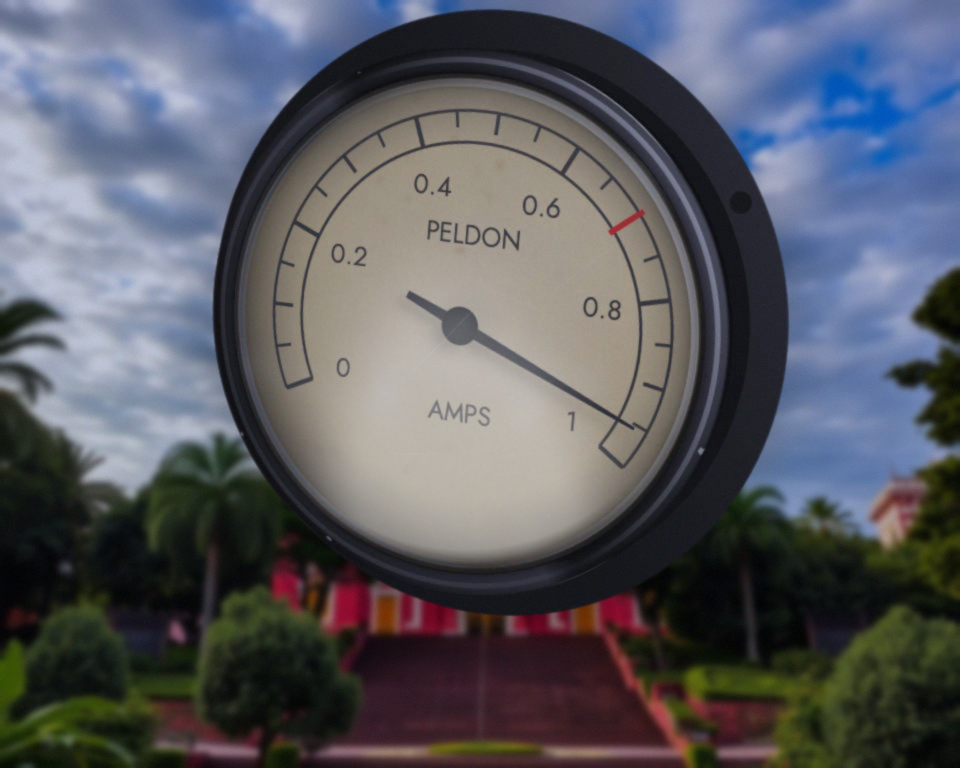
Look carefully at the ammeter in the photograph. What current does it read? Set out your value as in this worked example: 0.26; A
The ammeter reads 0.95; A
